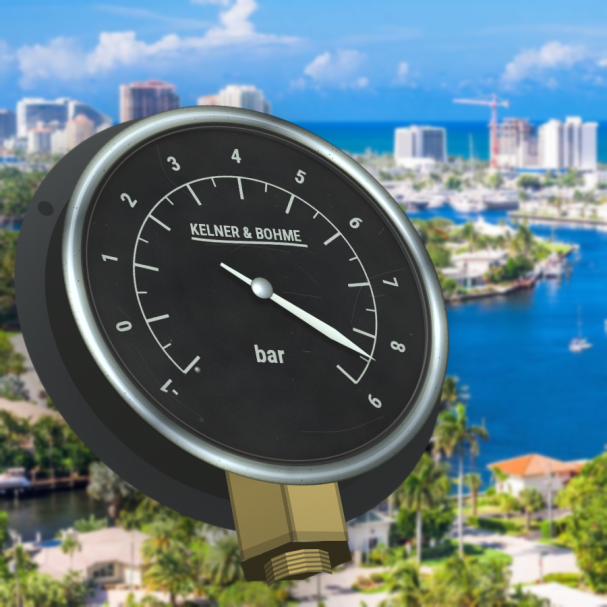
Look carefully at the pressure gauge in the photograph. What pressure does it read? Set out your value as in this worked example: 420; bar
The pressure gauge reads 8.5; bar
